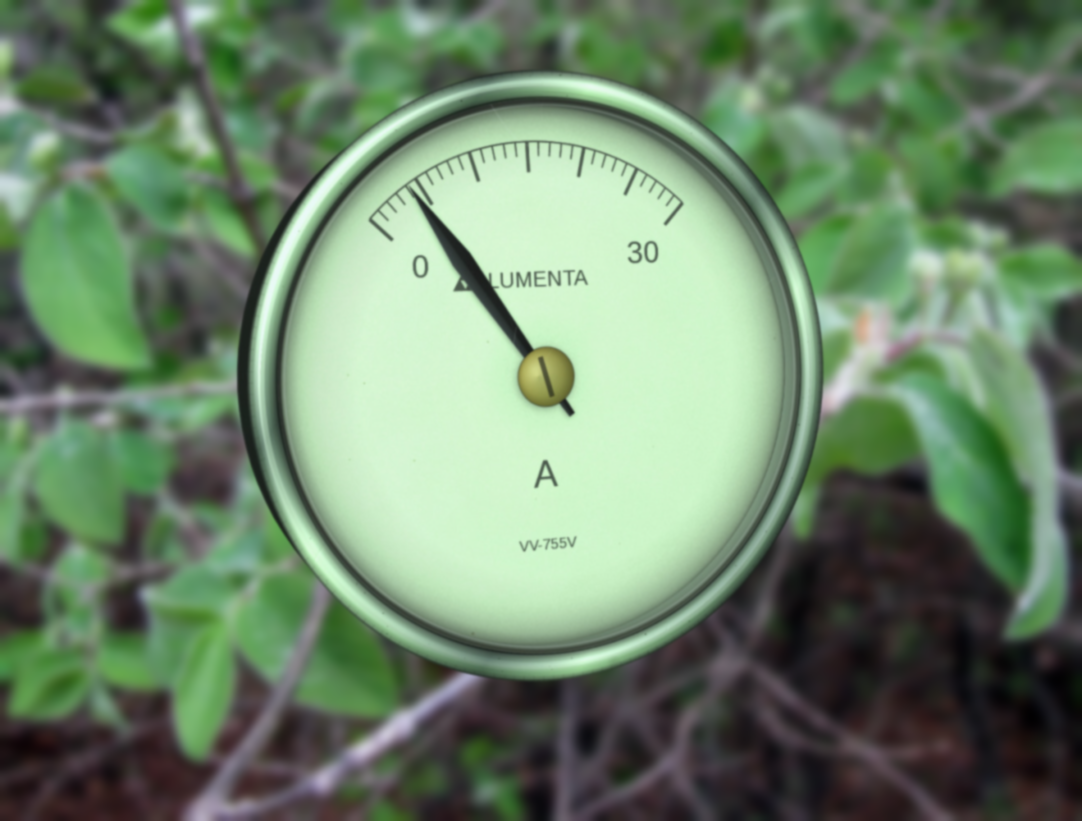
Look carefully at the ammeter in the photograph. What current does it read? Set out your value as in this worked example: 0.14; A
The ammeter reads 4; A
